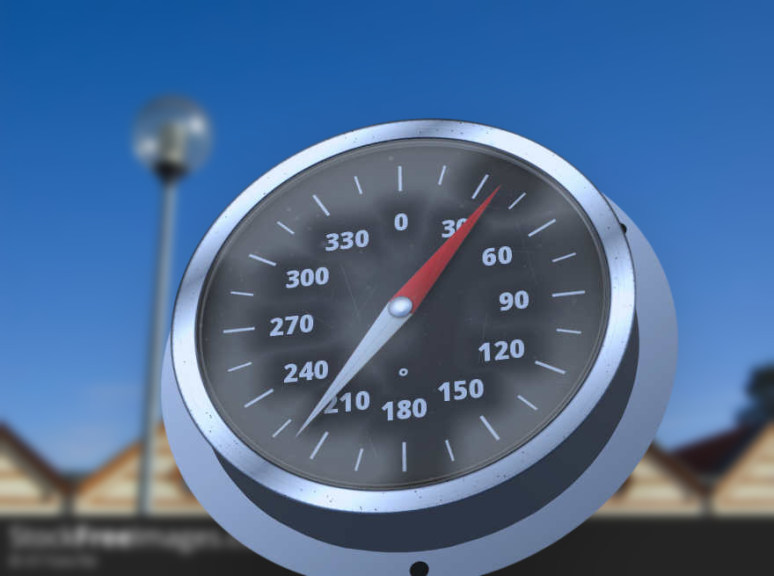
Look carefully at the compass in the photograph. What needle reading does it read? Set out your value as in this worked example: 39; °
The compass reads 37.5; °
